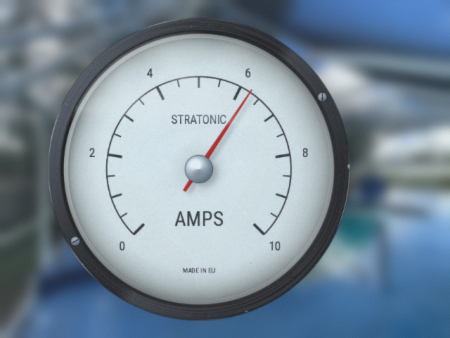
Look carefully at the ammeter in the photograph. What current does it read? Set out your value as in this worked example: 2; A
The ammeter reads 6.25; A
